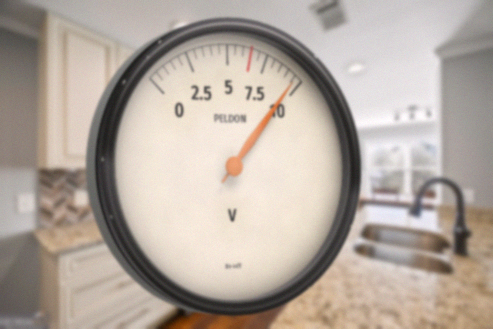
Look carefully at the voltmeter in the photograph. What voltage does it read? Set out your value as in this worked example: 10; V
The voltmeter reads 9.5; V
